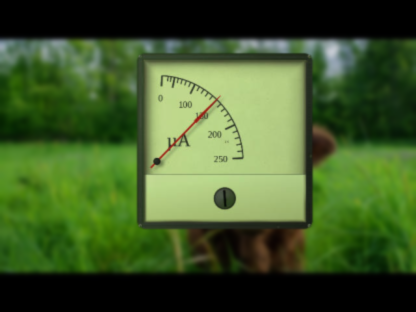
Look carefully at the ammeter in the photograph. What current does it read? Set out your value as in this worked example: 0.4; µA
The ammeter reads 150; µA
